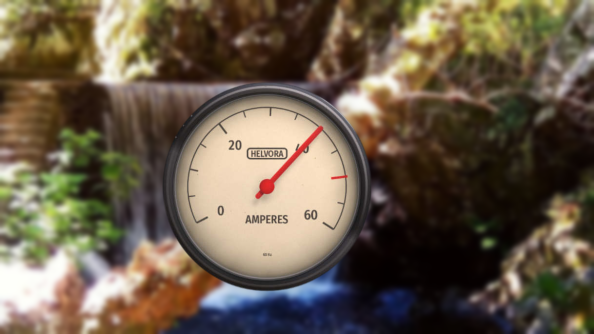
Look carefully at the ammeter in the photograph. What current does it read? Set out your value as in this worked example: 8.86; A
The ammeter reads 40; A
